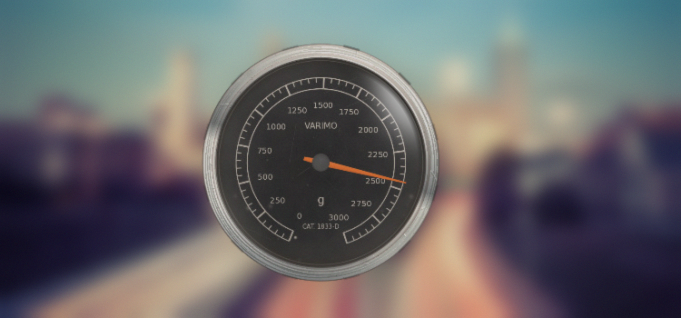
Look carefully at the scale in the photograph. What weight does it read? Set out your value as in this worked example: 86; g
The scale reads 2450; g
